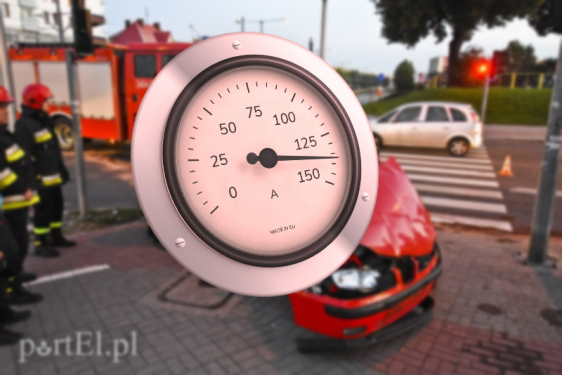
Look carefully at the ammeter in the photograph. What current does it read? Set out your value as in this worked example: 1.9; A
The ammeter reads 137.5; A
